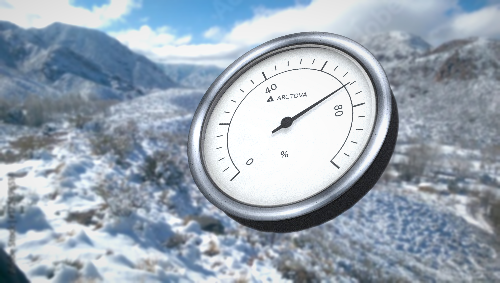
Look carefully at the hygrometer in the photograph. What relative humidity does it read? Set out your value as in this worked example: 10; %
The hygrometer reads 72; %
